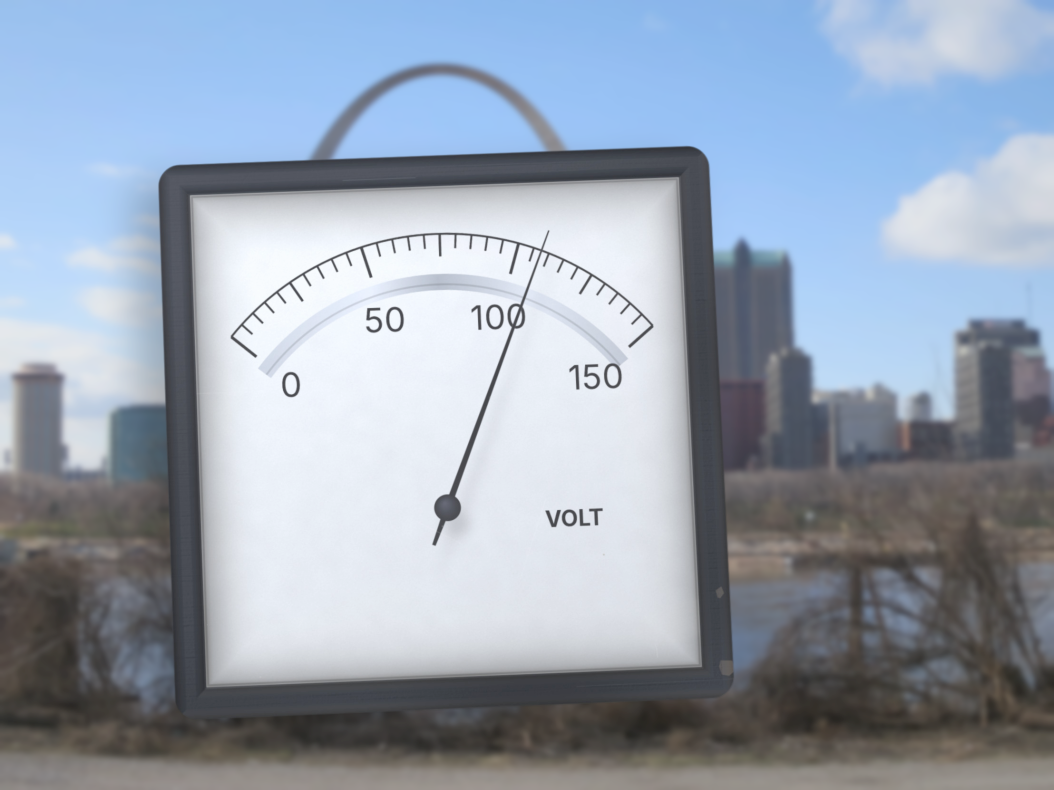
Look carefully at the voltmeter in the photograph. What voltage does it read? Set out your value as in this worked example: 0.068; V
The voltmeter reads 107.5; V
